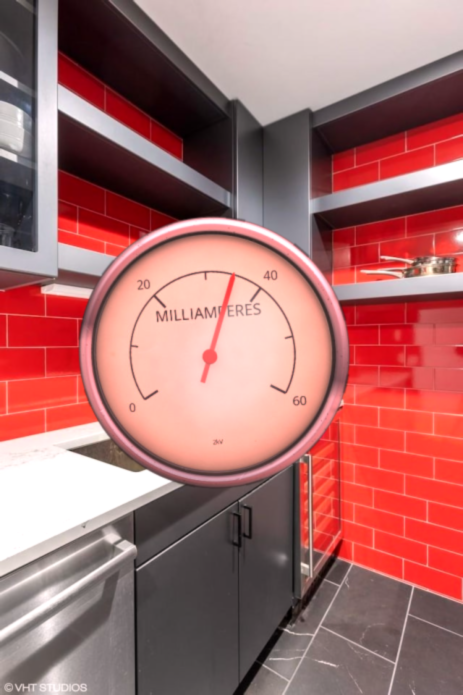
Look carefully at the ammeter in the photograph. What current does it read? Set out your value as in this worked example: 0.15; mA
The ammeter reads 35; mA
